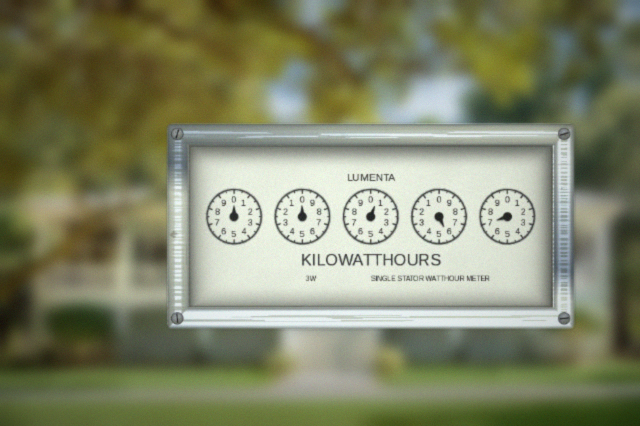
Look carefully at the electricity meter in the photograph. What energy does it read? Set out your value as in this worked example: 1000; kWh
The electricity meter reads 57; kWh
